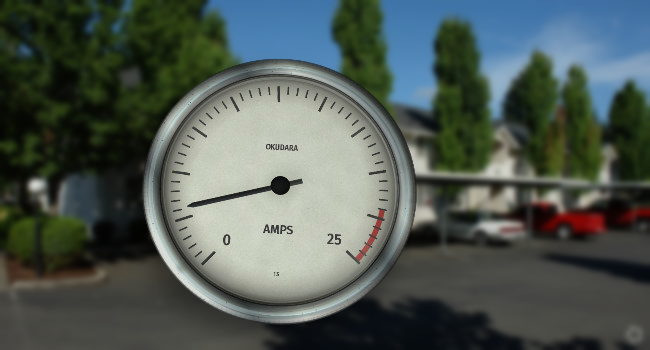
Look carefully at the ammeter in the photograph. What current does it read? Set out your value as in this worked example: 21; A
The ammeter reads 3; A
